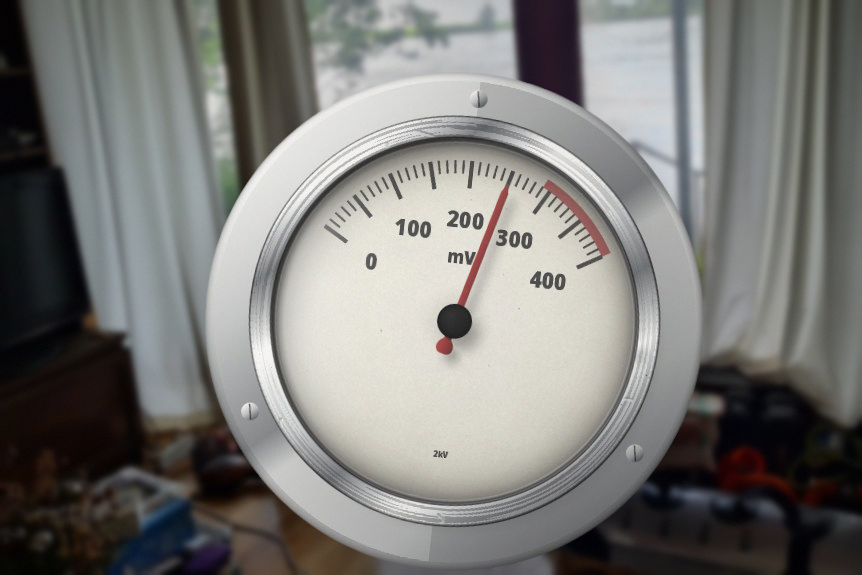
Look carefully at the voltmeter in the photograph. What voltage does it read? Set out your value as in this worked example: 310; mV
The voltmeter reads 250; mV
